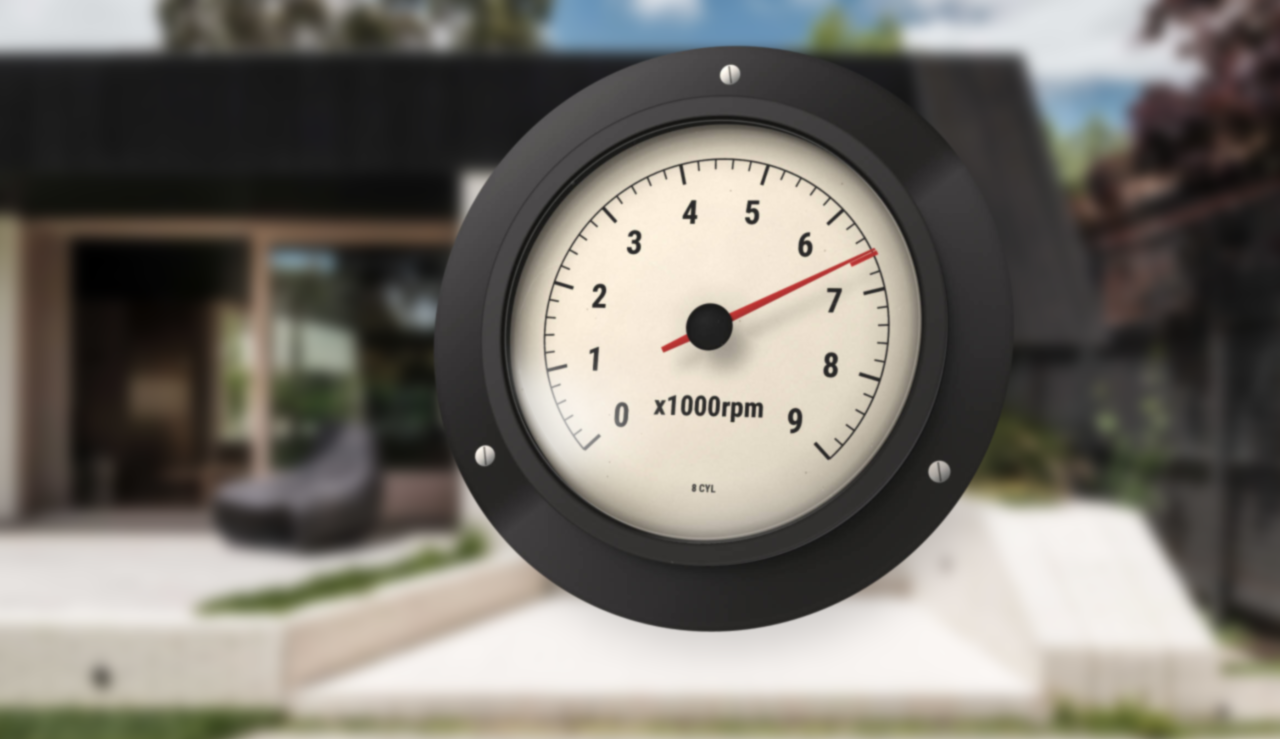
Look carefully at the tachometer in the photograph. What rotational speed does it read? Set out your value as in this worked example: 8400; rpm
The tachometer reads 6600; rpm
